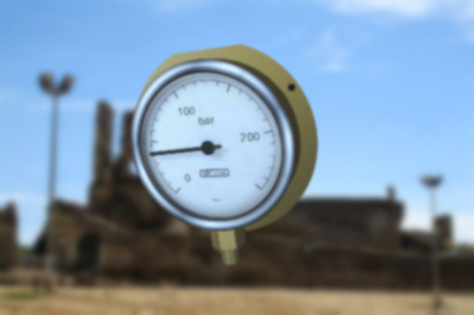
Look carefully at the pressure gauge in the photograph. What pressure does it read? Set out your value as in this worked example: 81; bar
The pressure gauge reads 40; bar
